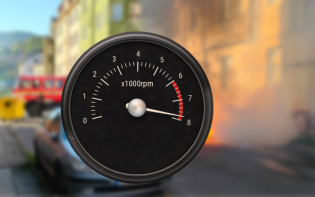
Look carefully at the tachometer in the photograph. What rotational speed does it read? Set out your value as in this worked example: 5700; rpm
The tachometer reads 7800; rpm
